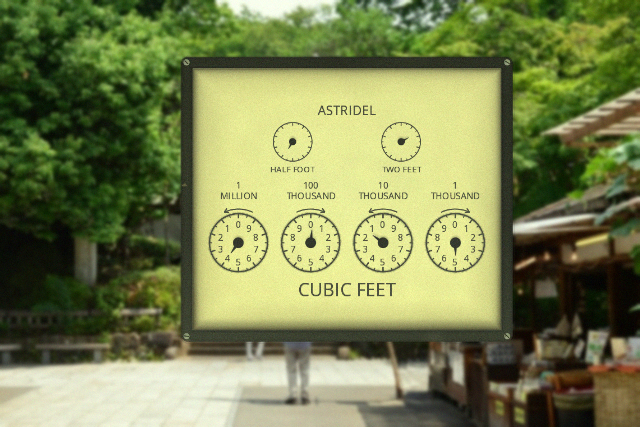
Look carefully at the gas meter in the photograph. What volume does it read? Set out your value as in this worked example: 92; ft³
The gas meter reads 401500; ft³
